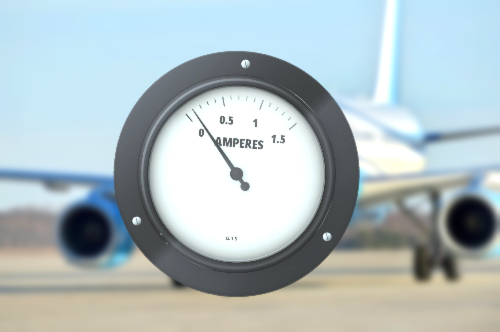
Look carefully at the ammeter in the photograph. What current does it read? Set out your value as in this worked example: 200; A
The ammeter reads 0.1; A
